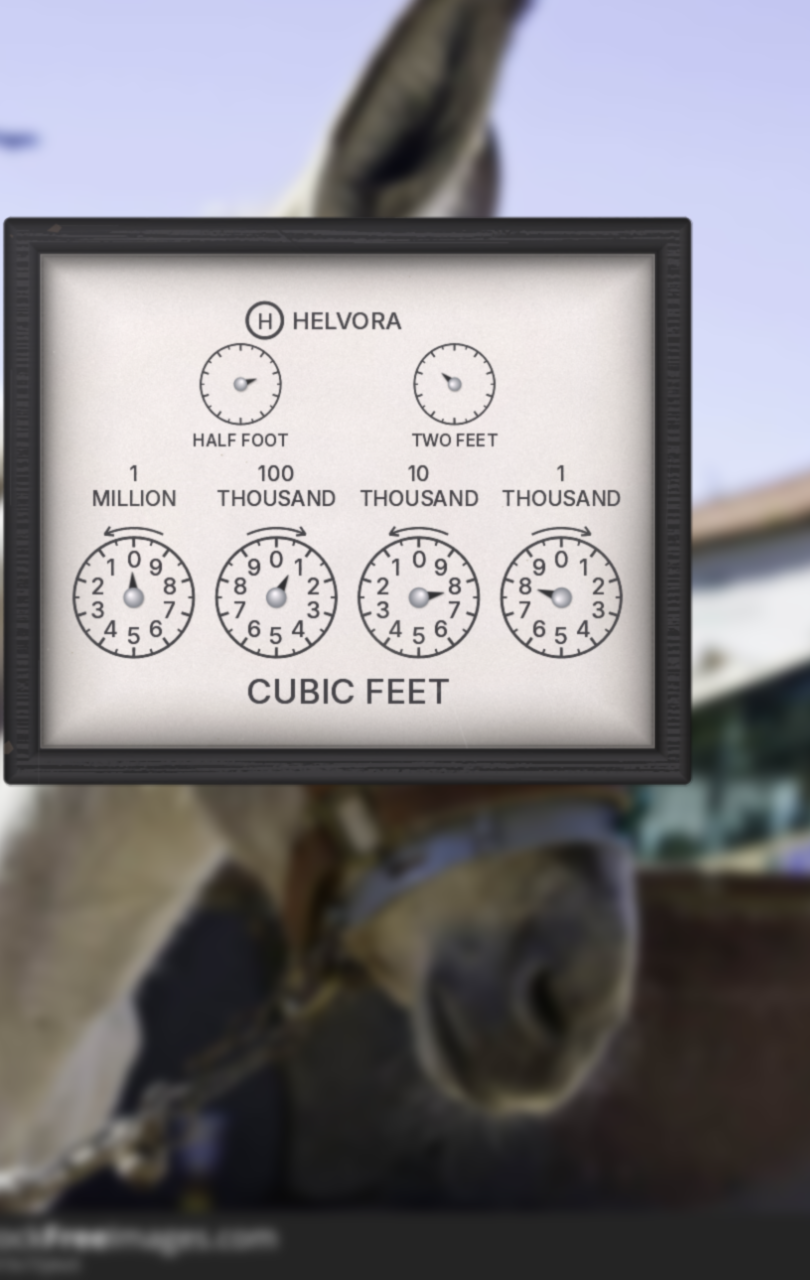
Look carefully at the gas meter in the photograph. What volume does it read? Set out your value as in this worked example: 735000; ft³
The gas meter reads 7800; ft³
